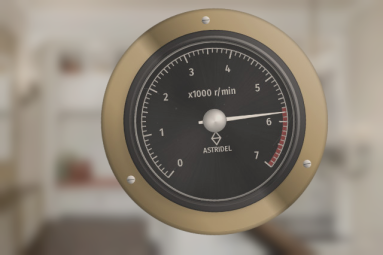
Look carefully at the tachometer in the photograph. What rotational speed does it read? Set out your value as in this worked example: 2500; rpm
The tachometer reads 5800; rpm
